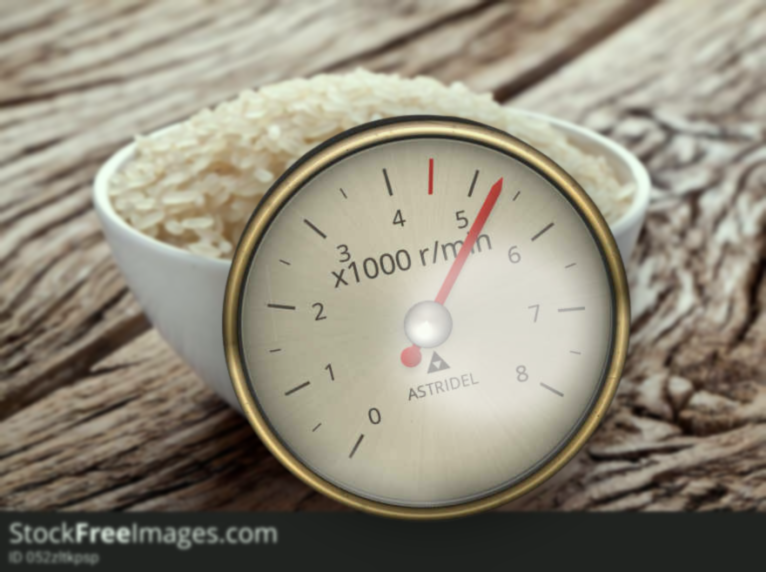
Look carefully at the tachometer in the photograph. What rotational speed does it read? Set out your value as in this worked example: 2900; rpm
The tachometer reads 5250; rpm
